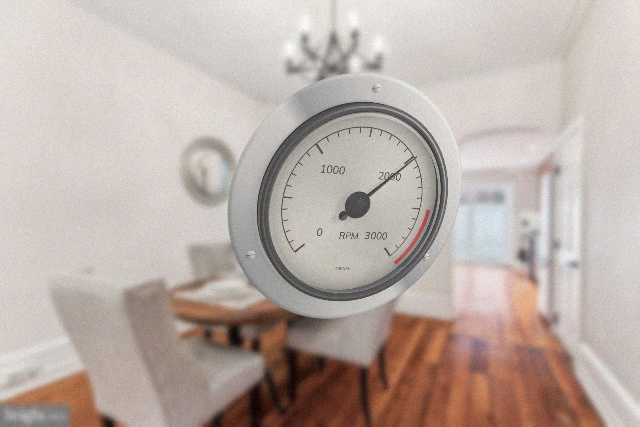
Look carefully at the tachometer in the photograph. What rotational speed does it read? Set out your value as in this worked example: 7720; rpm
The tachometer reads 2000; rpm
